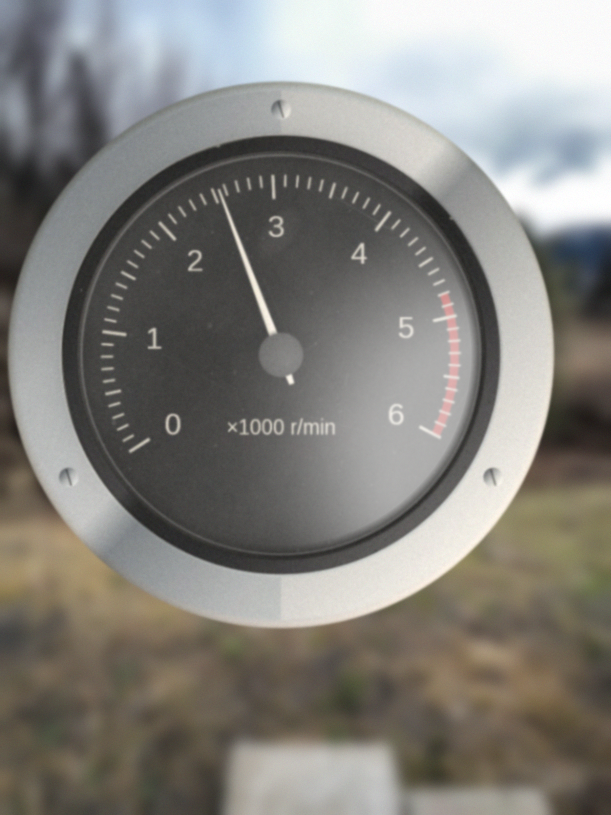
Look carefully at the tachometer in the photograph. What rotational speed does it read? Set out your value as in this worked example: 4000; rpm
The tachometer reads 2550; rpm
